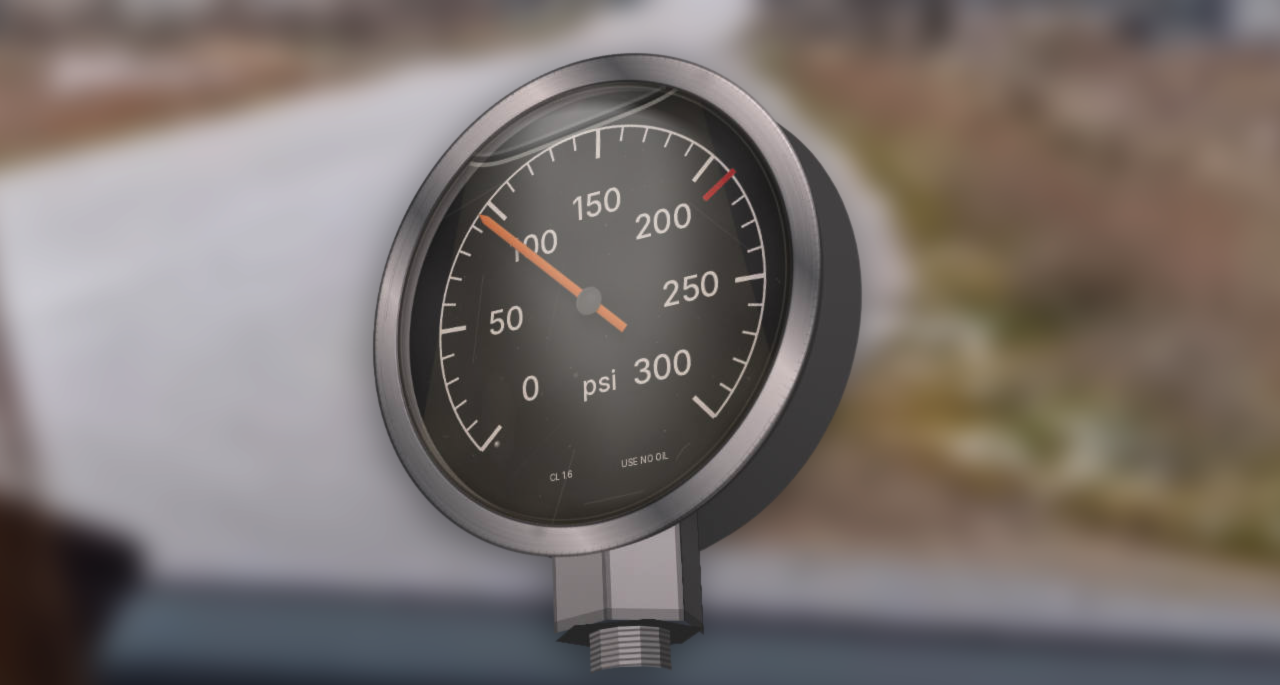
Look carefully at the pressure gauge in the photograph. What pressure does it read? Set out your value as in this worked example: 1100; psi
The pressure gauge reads 95; psi
